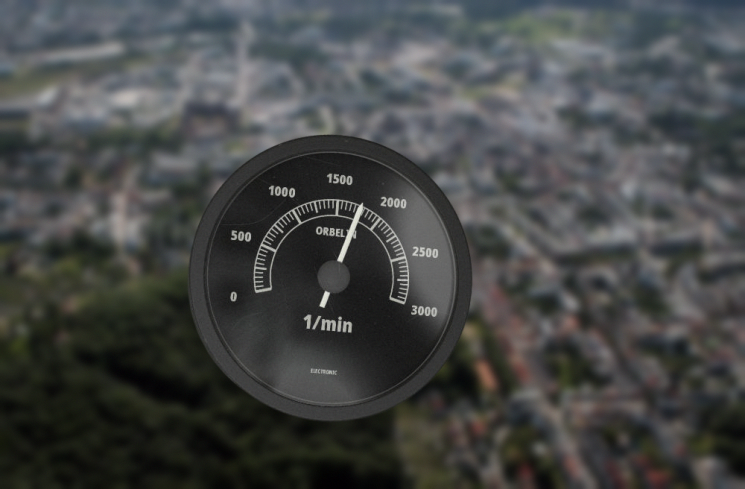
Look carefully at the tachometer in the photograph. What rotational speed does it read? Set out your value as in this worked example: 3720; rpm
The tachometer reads 1750; rpm
